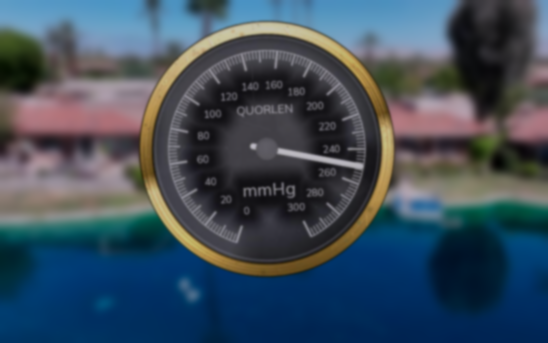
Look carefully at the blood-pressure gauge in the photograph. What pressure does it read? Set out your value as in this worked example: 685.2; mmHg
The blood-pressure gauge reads 250; mmHg
